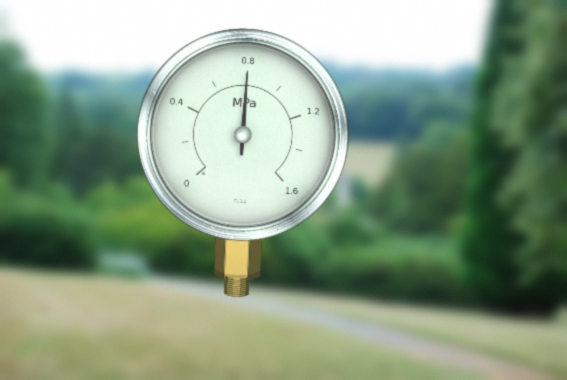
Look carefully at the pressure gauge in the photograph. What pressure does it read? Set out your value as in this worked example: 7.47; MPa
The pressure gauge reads 0.8; MPa
